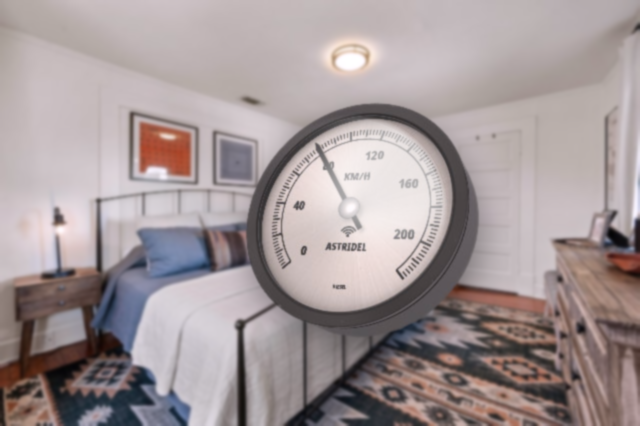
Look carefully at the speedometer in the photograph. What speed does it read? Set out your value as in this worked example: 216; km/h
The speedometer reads 80; km/h
